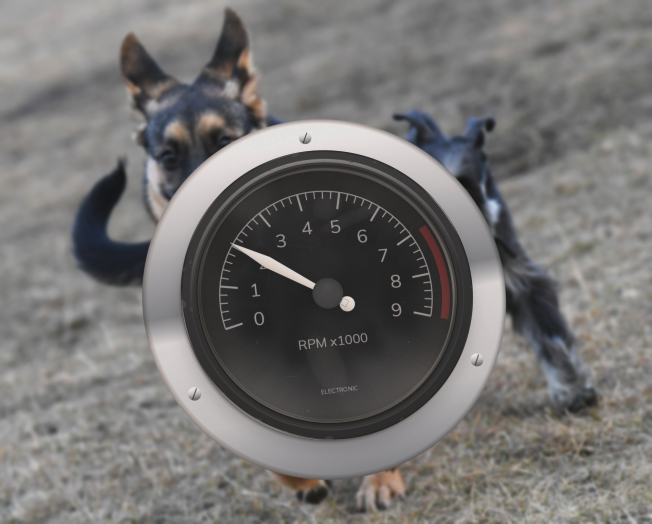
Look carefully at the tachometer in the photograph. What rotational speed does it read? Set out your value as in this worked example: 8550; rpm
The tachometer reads 2000; rpm
